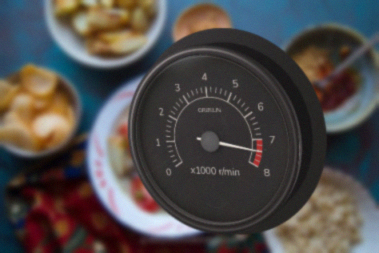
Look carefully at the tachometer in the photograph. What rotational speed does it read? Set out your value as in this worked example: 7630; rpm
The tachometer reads 7400; rpm
